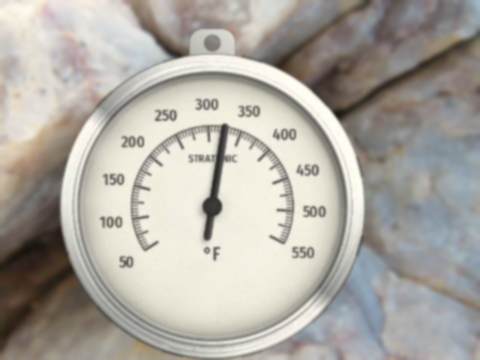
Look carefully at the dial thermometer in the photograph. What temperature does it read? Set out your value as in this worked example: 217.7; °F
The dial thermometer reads 325; °F
